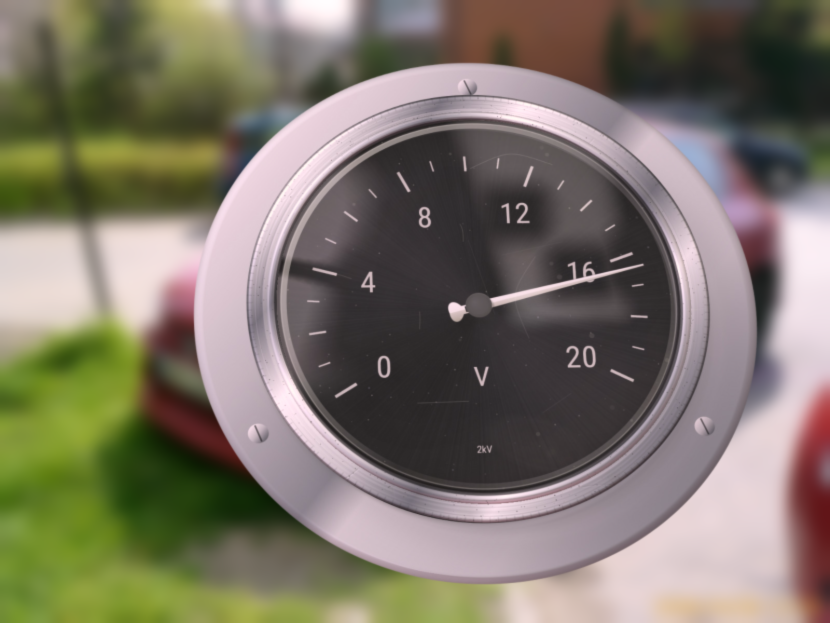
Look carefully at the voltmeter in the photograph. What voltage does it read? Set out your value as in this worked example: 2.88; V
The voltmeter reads 16.5; V
